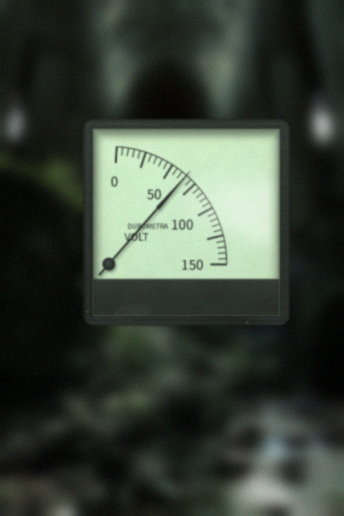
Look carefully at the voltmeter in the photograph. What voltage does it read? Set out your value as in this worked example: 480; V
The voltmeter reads 65; V
